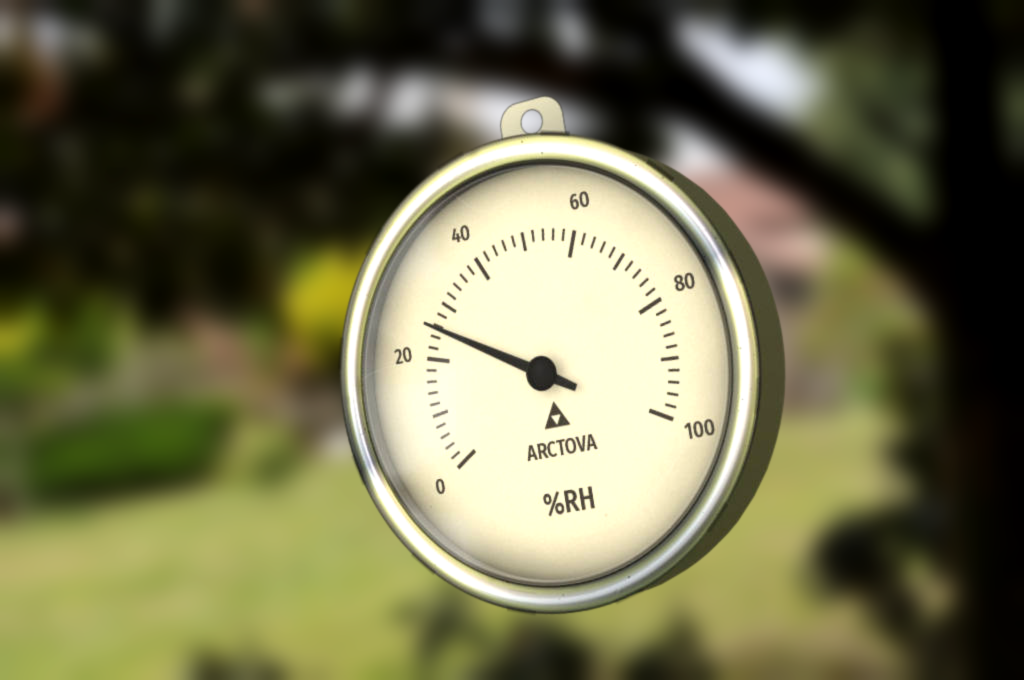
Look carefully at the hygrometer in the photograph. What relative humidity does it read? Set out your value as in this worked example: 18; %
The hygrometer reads 26; %
